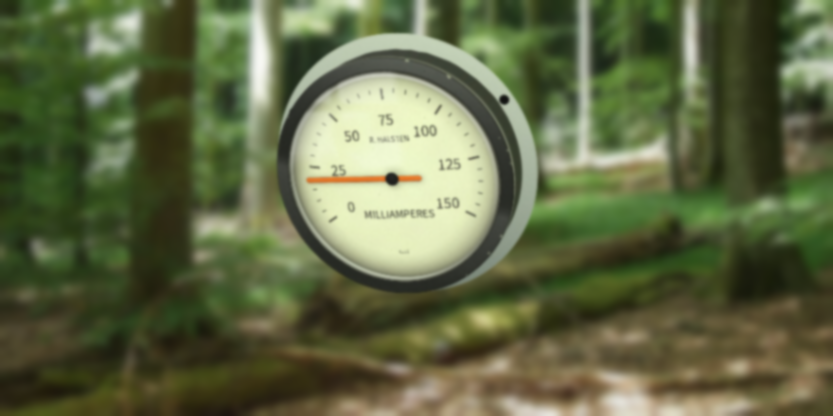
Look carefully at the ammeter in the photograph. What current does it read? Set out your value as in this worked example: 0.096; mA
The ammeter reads 20; mA
